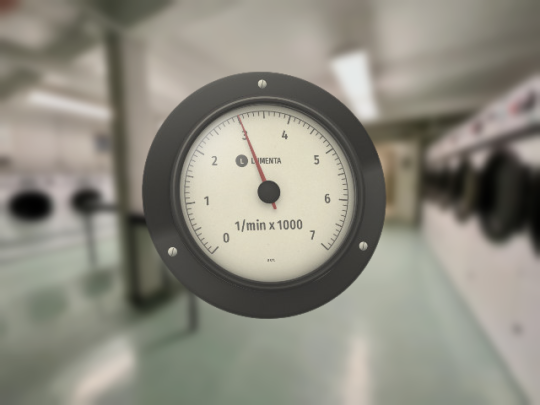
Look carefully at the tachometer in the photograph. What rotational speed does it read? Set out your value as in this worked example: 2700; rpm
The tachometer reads 3000; rpm
